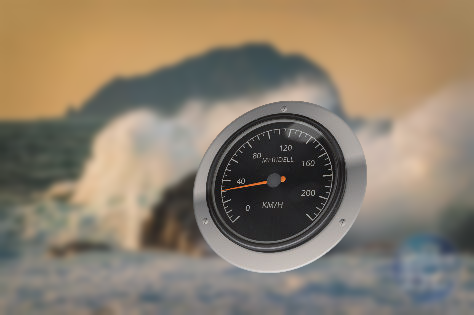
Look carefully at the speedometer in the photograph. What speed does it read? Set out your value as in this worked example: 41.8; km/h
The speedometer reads 30; km/h
